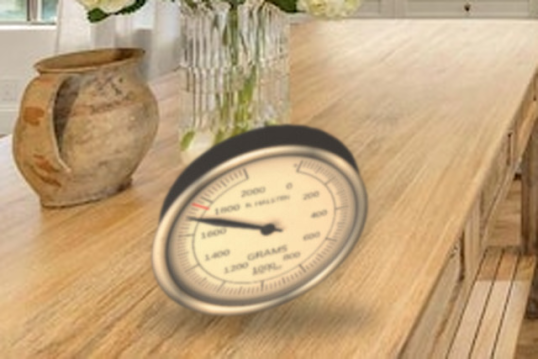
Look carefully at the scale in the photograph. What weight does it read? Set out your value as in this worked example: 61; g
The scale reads 1700; g
